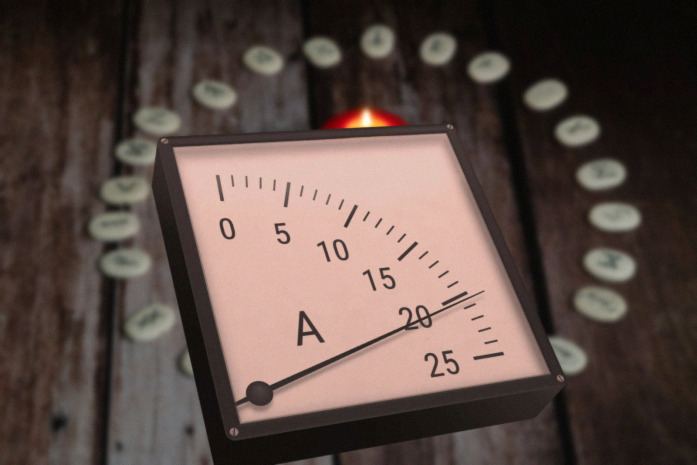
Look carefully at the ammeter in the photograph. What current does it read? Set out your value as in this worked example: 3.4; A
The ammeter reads 20.5; A
